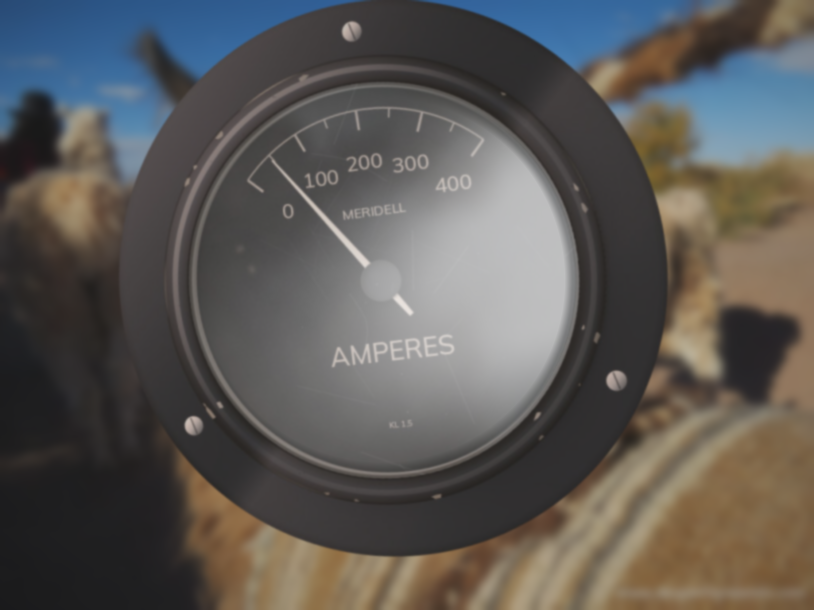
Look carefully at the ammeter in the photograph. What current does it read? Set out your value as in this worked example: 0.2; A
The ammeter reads 50; A
